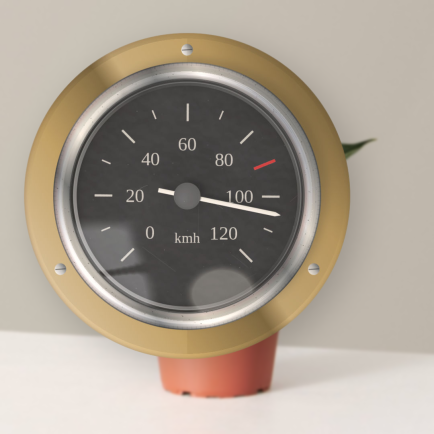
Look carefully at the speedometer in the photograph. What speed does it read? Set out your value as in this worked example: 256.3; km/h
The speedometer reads 105; km/h
